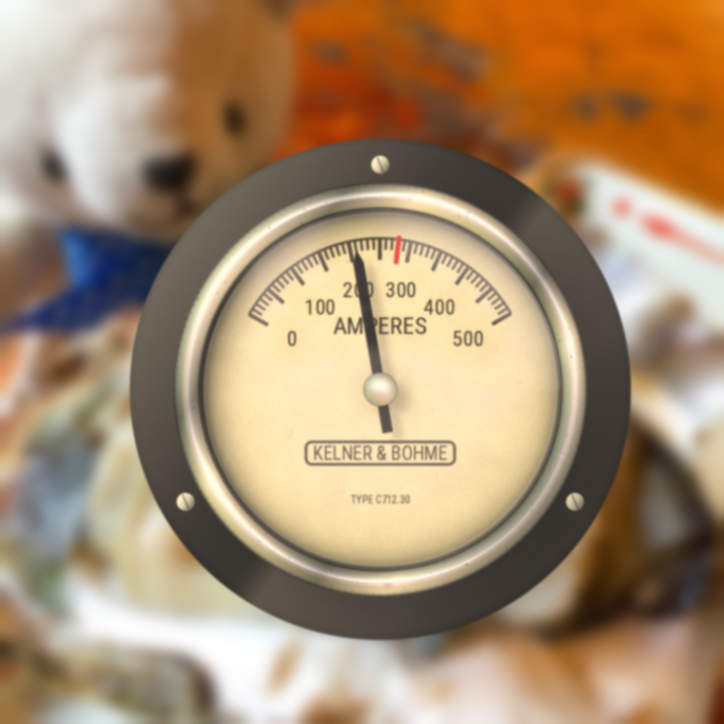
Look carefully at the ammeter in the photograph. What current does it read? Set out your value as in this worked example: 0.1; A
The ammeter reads 210; A
